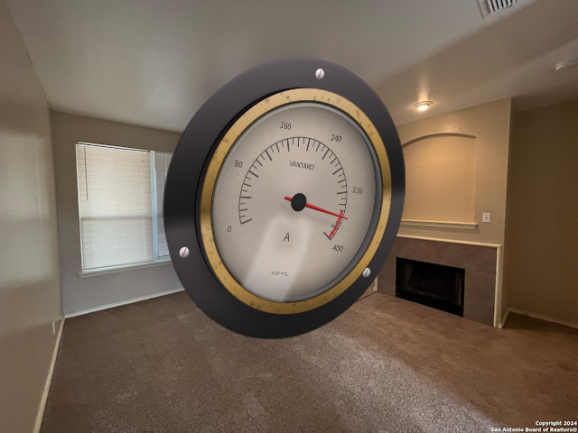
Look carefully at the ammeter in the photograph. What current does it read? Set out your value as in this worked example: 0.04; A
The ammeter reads 360; A
